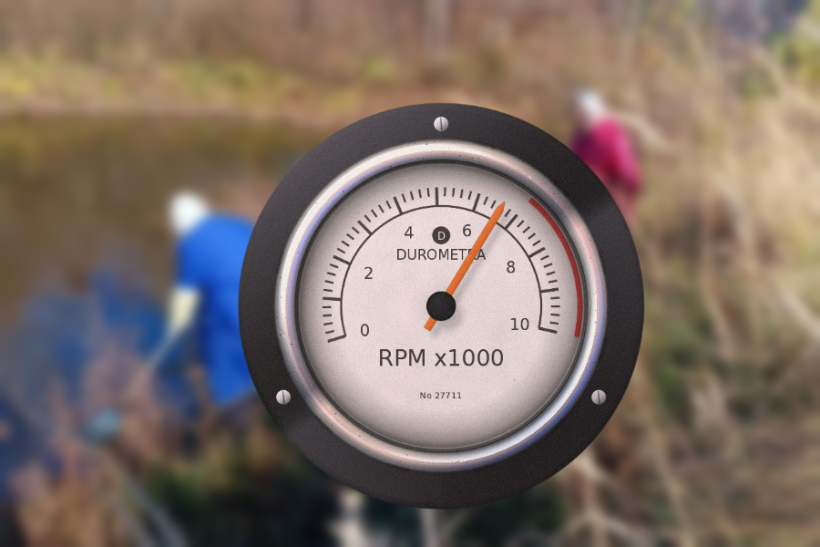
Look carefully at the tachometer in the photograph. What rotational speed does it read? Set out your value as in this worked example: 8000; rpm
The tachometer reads 6600; rpm
